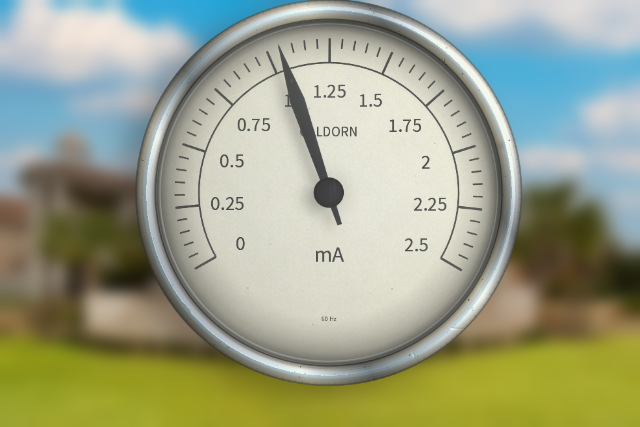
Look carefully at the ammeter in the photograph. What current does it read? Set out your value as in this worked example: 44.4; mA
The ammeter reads 1.05; mA
